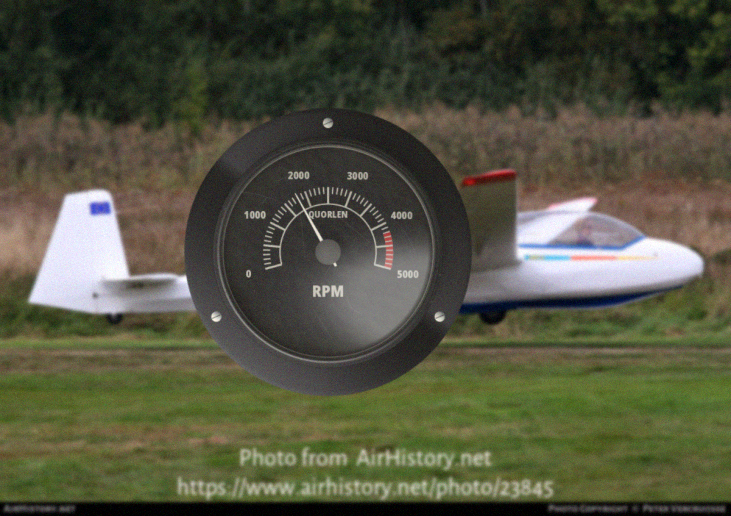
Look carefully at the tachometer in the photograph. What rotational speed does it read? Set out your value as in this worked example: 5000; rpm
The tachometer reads 1800; rpm
